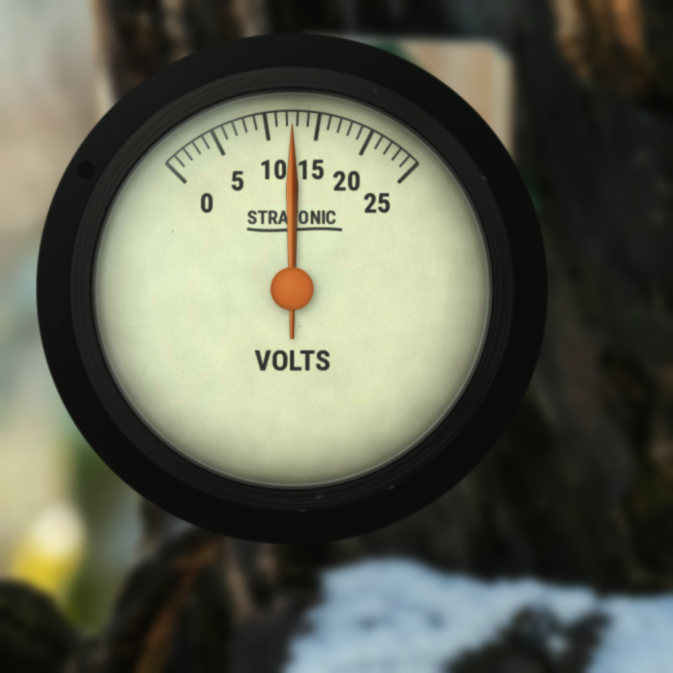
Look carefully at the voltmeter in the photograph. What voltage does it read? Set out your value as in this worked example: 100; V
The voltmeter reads 12.5; V
